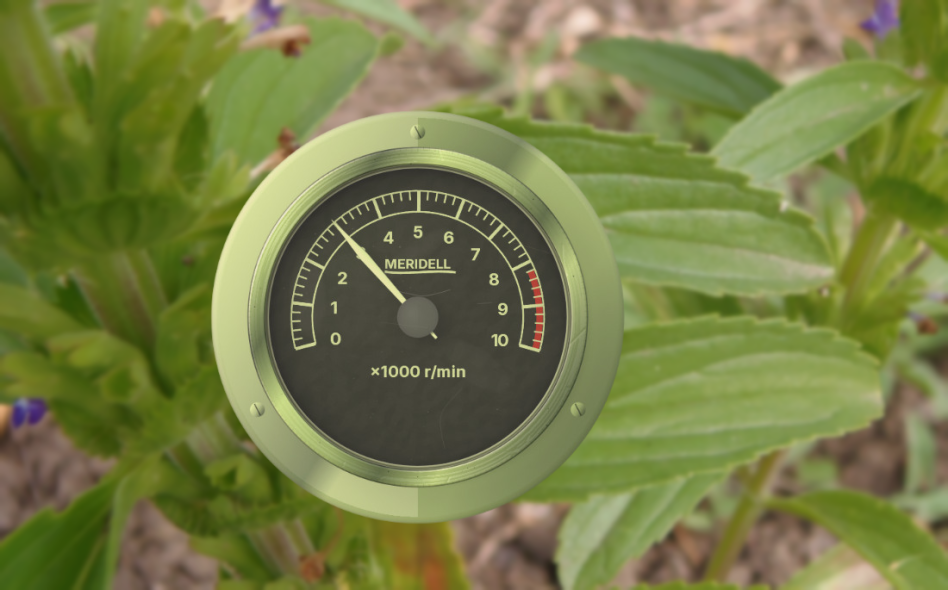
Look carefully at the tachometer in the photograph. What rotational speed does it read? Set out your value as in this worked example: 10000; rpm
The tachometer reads 3000; rpm
